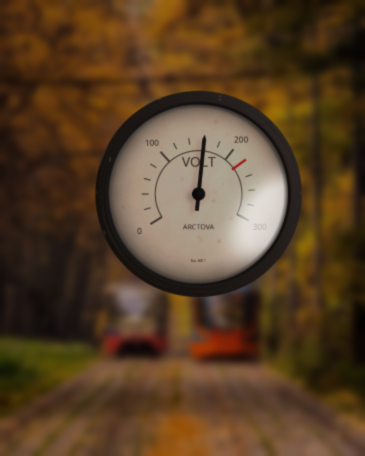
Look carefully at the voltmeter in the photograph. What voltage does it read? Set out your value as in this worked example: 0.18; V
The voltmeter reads 160; V
